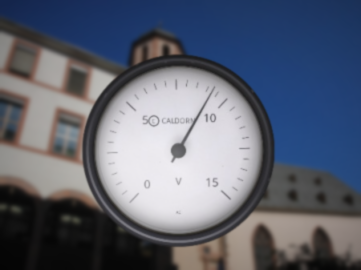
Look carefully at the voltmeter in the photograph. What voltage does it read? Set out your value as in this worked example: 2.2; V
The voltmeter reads 9.25; V
